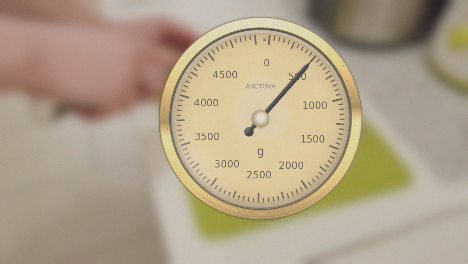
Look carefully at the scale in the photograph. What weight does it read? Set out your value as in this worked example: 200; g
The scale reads 500; g
